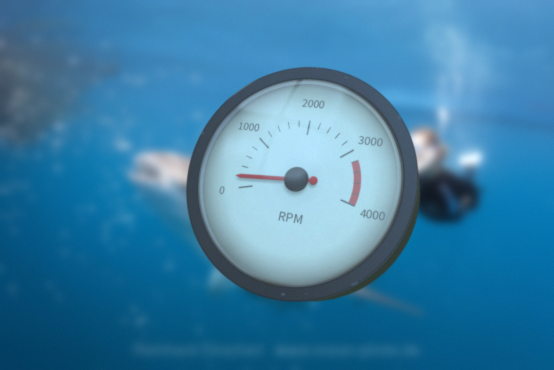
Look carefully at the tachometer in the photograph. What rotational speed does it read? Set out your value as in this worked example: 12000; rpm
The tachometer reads 200; rpm
